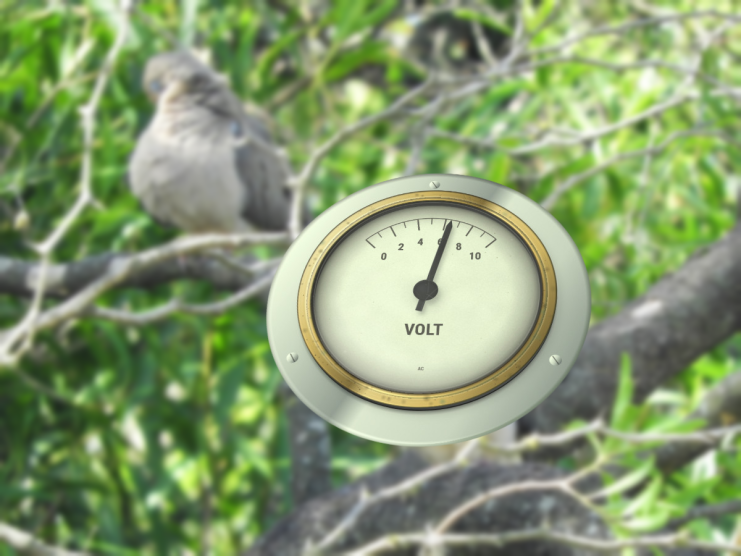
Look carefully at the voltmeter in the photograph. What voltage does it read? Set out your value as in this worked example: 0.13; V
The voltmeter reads 6.5; V
